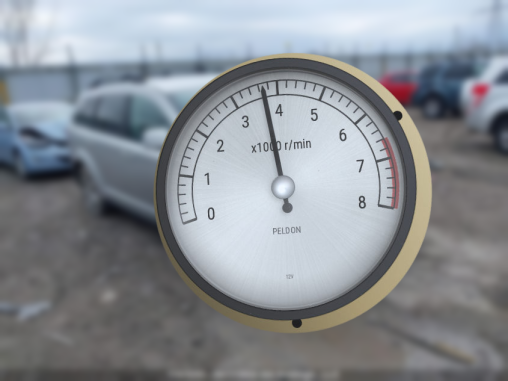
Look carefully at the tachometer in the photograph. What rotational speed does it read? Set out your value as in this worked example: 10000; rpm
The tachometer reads 3700; rpm
